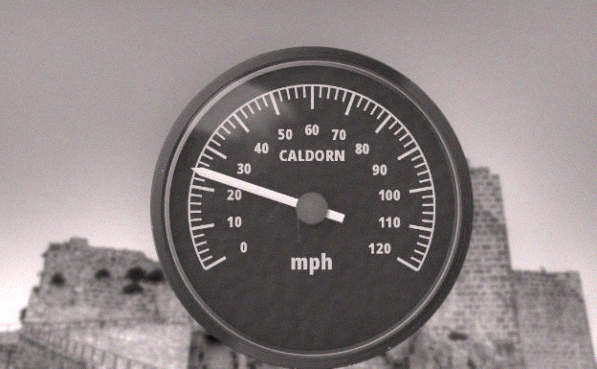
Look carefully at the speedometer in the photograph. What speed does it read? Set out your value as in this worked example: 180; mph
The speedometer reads 24; mph
